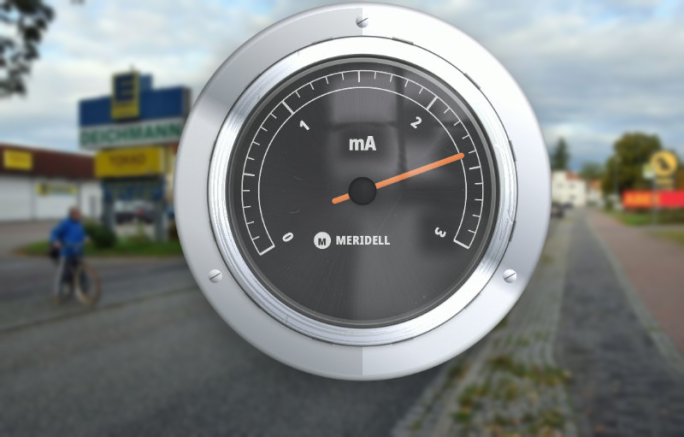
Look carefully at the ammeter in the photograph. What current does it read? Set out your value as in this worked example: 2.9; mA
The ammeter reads 2.4; mA
